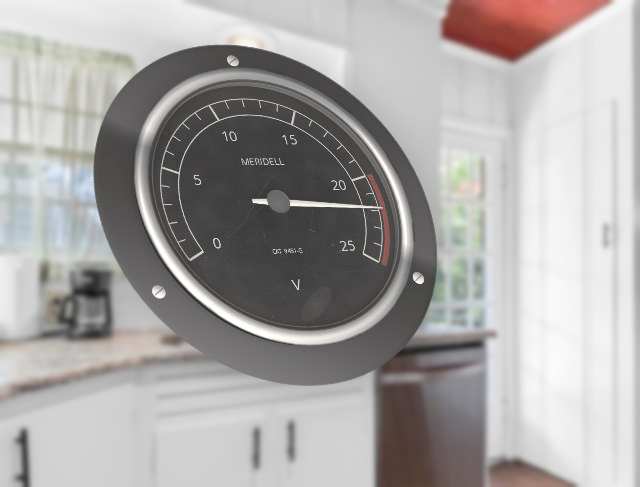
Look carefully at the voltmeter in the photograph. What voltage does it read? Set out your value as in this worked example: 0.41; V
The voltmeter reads 22; V
